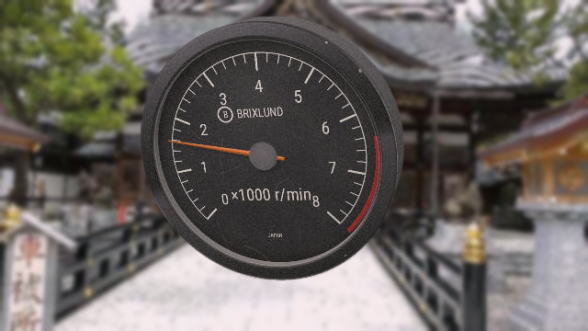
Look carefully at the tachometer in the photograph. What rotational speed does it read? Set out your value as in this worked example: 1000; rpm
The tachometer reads 1600; rpm
